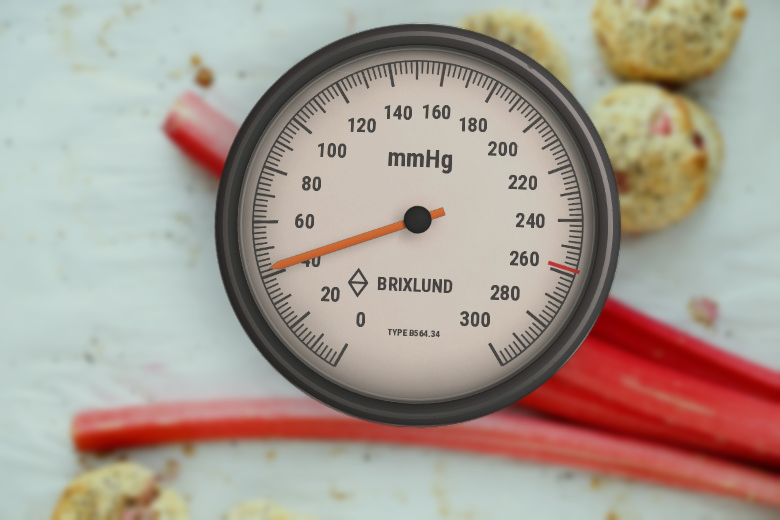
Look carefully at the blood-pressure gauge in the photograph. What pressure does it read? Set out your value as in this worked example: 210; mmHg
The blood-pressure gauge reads 42; mmHg
